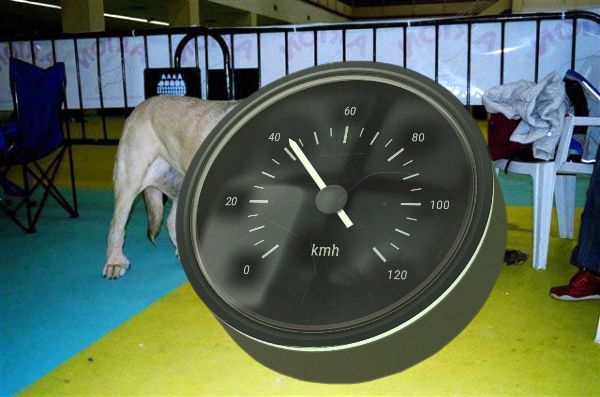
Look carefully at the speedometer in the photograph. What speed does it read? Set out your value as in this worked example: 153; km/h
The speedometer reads 42.5; km/h
